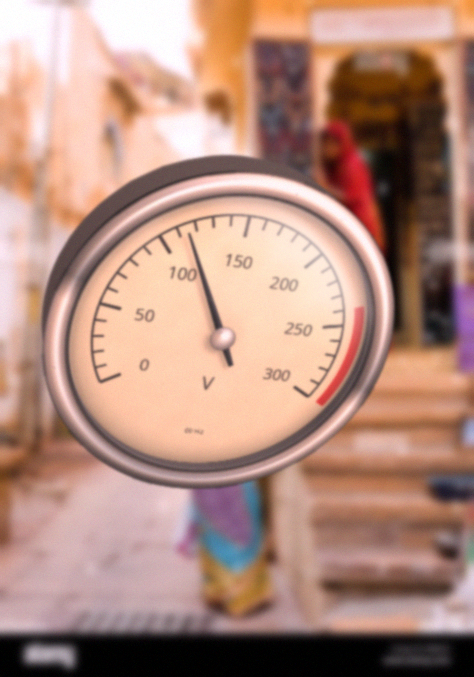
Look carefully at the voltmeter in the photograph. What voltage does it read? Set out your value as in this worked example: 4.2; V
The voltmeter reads 115; V
